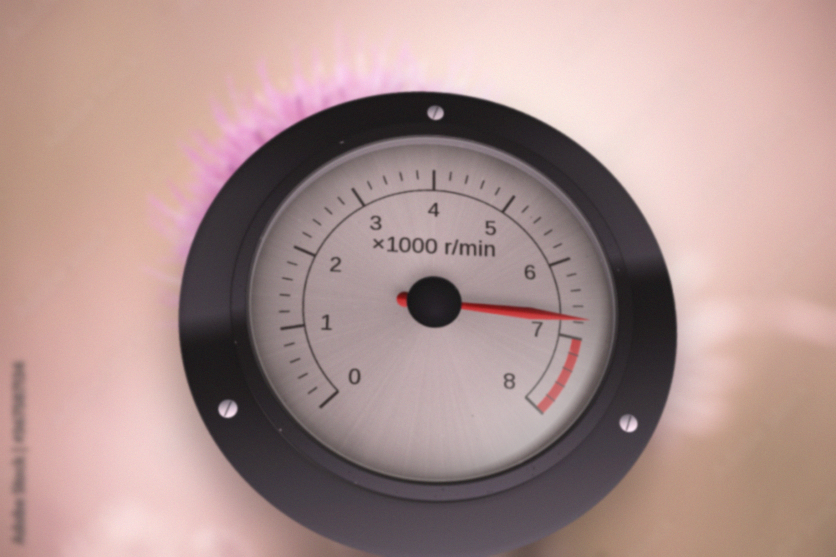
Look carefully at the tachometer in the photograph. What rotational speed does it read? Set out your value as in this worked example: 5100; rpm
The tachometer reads 6800; rpm
